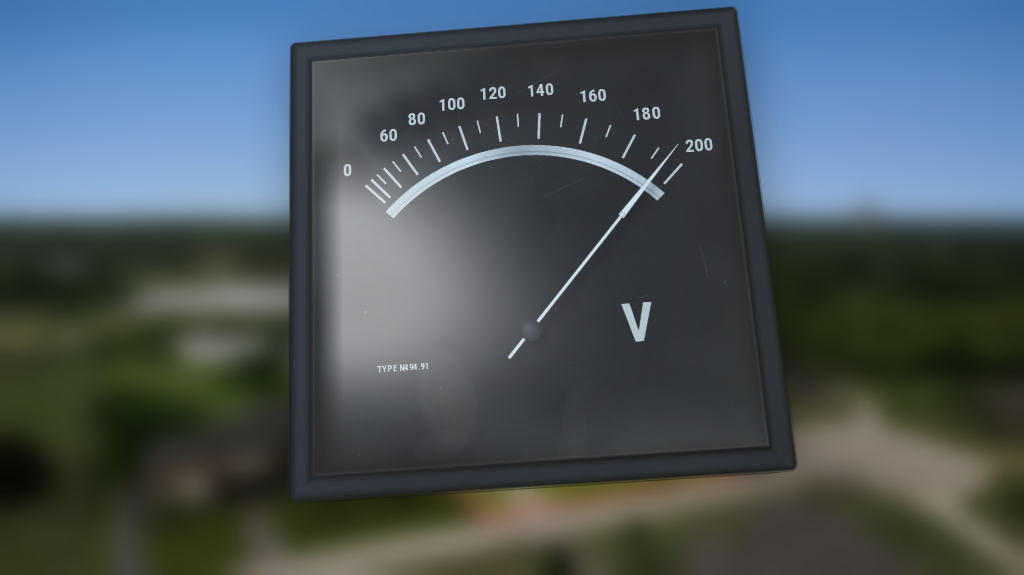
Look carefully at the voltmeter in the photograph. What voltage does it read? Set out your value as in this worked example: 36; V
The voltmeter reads 195; V
